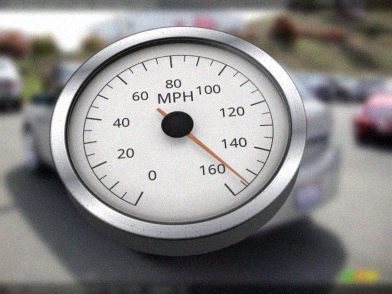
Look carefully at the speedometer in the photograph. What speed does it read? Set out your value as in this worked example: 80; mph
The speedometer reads 155; mph
